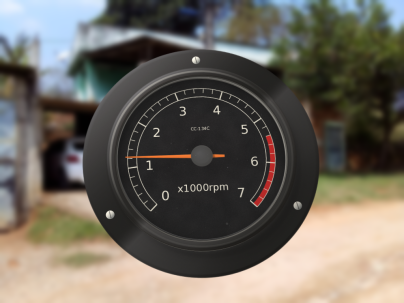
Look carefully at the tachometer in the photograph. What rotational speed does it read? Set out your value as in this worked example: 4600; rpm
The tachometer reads 1200; rpm
